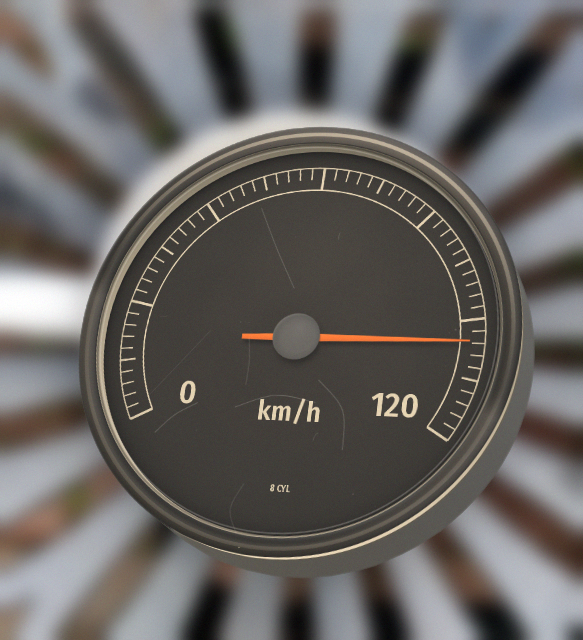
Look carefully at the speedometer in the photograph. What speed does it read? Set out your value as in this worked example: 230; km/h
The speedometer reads 104; km/h
